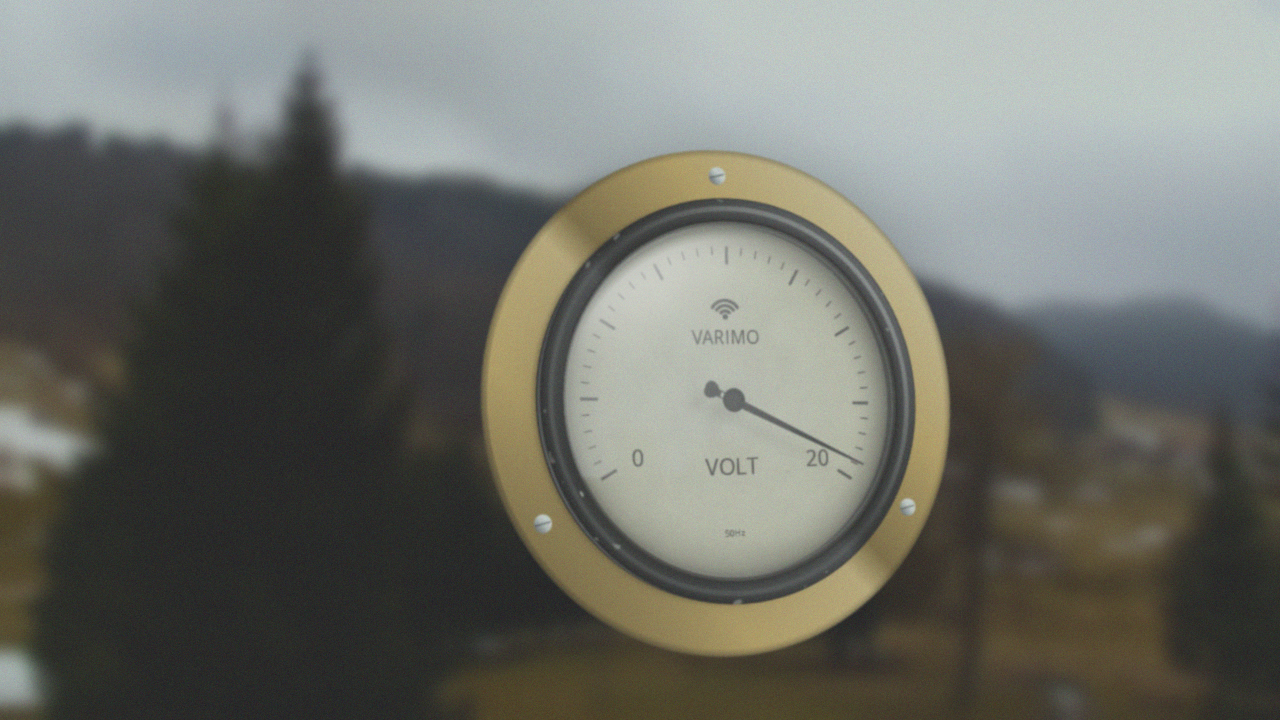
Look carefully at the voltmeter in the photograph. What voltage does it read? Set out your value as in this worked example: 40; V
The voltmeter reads 19.5; V
